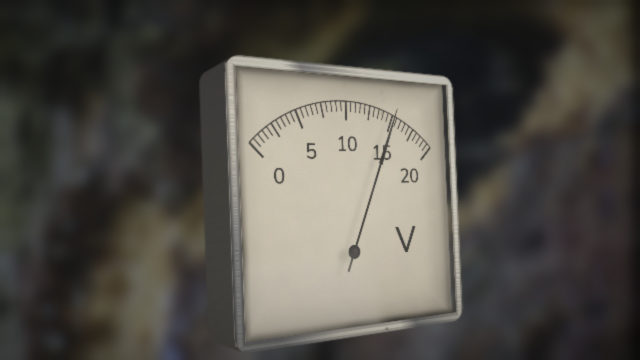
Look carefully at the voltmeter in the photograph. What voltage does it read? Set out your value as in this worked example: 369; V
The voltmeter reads 15; V
